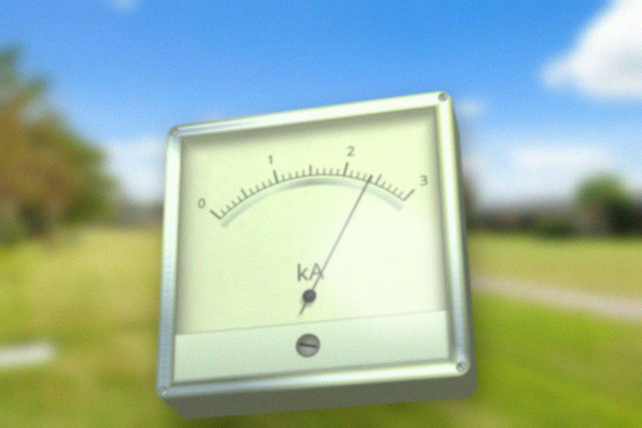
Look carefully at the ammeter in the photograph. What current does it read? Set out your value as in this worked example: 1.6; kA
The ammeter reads 2.4; kA
